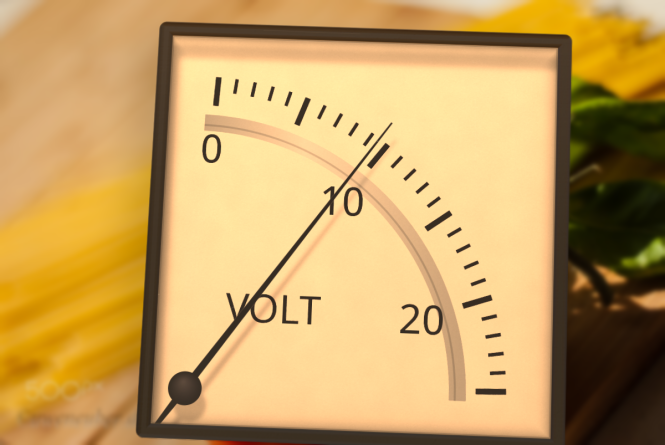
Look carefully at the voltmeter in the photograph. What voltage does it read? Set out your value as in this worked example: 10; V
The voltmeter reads 9.5; V
